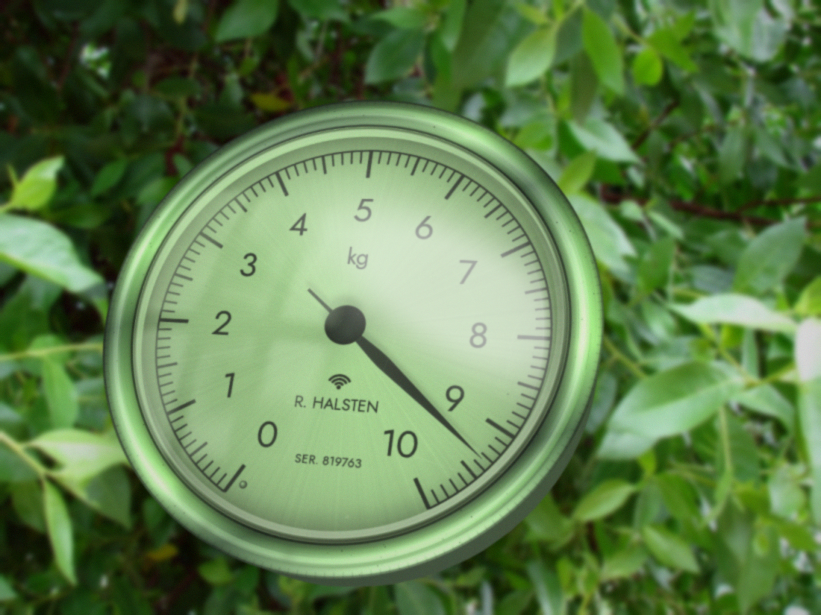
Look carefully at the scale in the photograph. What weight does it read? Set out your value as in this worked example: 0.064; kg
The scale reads 9.35; kg
